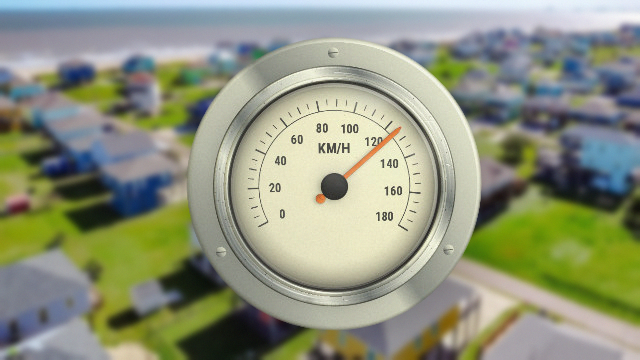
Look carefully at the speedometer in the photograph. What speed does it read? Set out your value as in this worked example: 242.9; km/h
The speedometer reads 125; km/h
